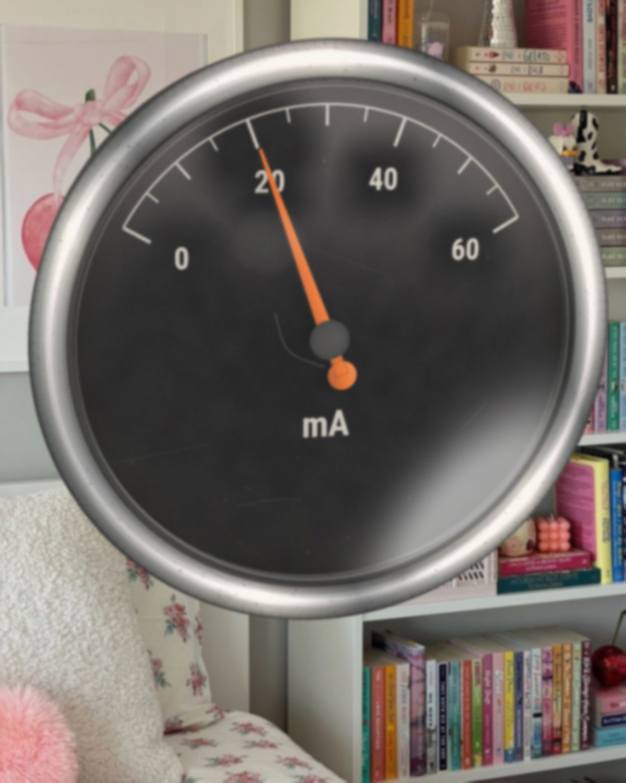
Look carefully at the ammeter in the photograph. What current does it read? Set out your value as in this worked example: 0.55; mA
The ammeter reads 20; mA
